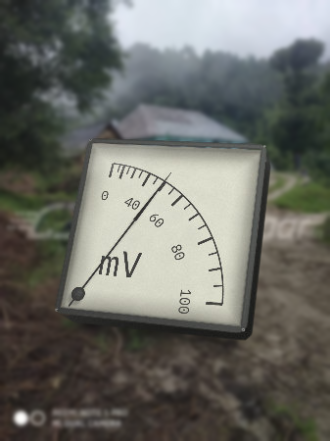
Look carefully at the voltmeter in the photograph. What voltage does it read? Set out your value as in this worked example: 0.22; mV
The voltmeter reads 50; mV
